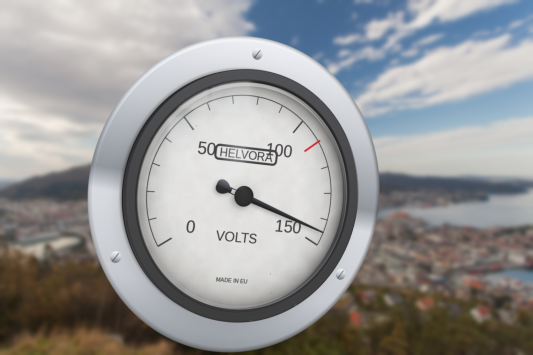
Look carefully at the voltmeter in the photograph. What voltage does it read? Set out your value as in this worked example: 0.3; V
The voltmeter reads 145; V
